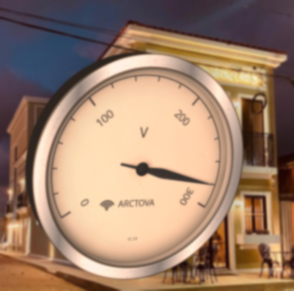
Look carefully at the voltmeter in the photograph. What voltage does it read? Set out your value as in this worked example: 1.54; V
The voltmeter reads 280; V
